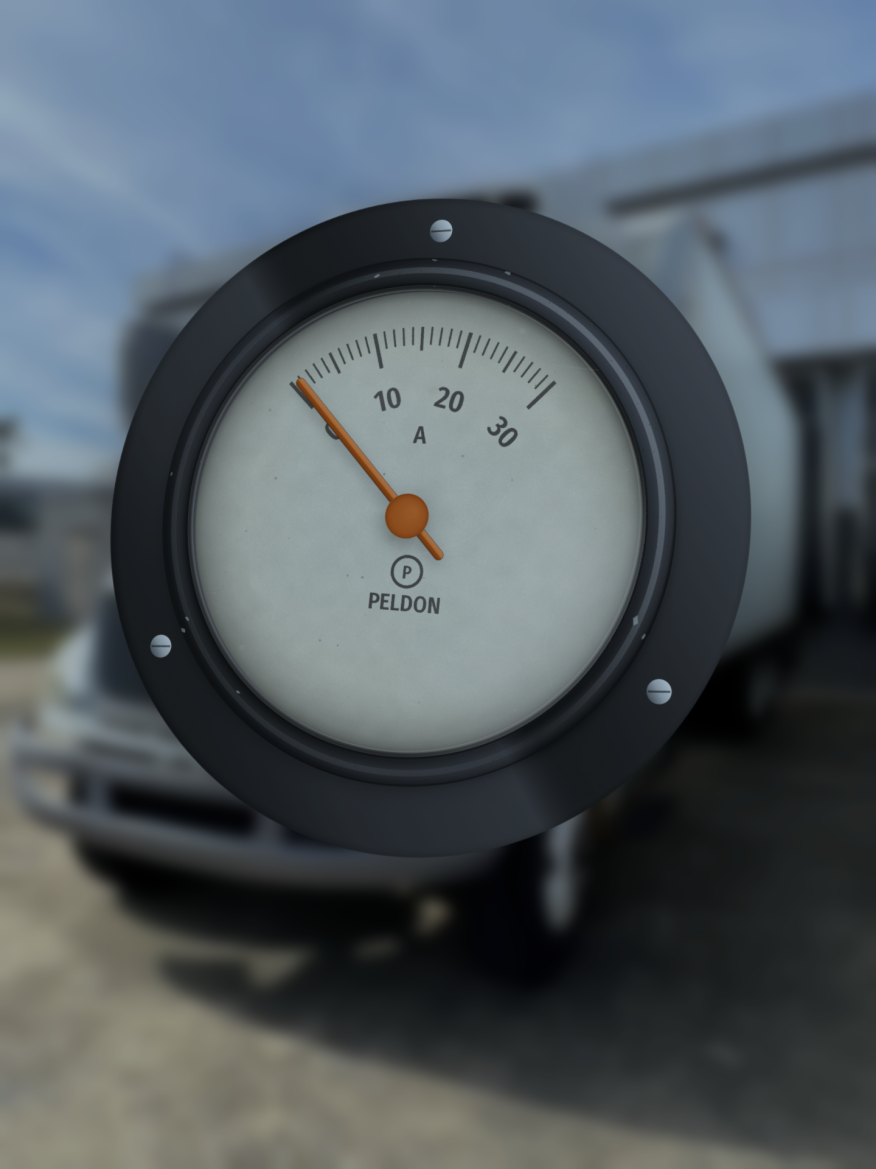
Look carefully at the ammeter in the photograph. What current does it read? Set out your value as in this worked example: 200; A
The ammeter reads 1; A
